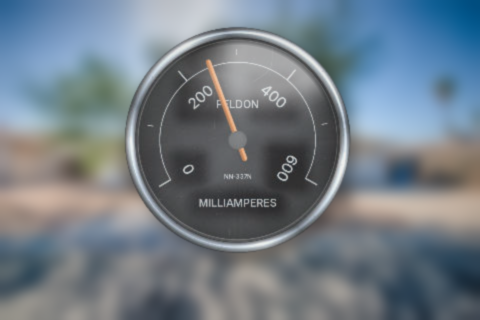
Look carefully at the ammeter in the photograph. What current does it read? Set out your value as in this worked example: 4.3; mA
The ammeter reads 250; mA
